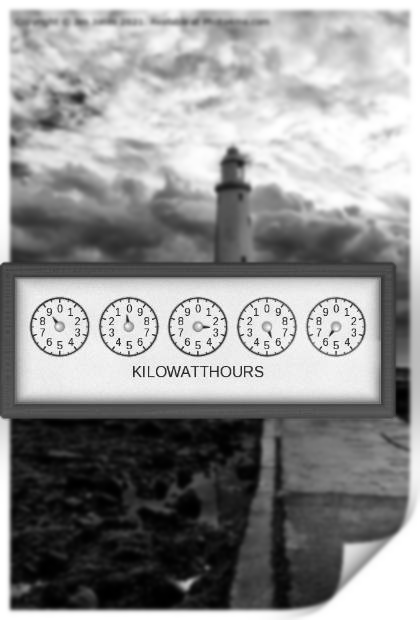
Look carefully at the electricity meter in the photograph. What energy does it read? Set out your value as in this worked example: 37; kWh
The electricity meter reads 90256; kWh
